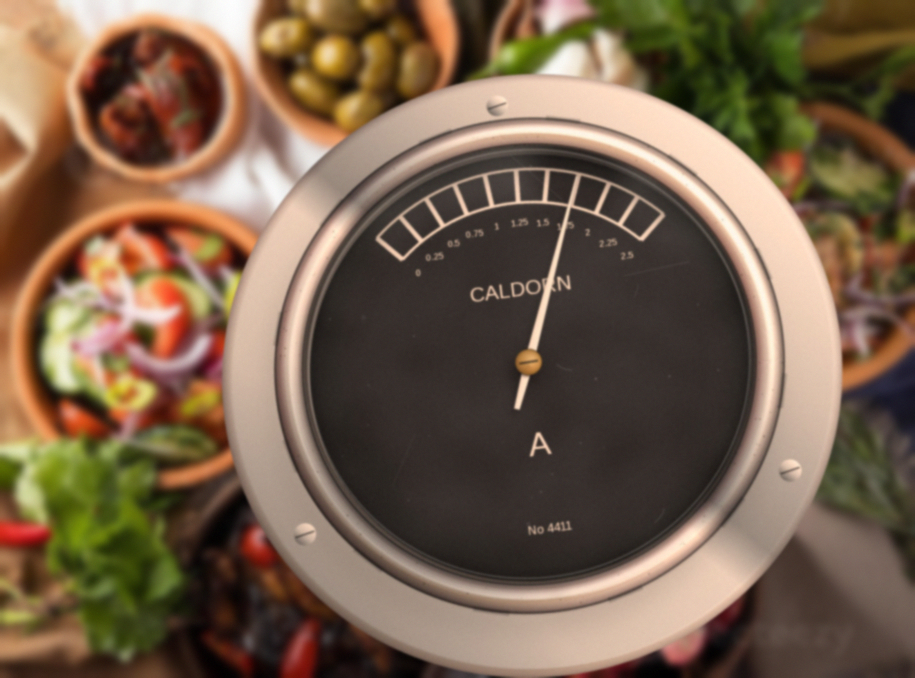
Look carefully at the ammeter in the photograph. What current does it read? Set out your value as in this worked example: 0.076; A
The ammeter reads 1.75; A
